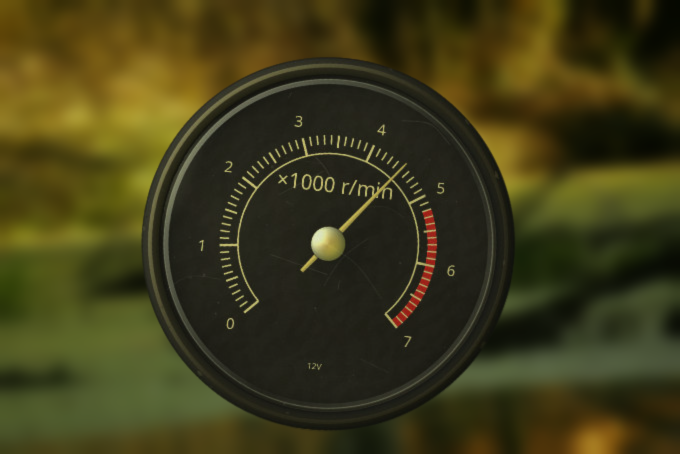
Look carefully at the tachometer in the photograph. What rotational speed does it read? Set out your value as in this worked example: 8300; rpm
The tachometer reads 4500; rpm
